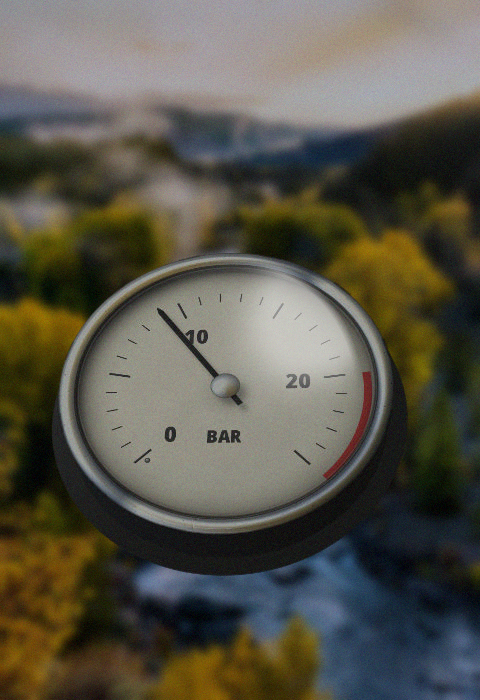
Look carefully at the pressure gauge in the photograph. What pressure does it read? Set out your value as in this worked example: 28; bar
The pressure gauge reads 9; bar
